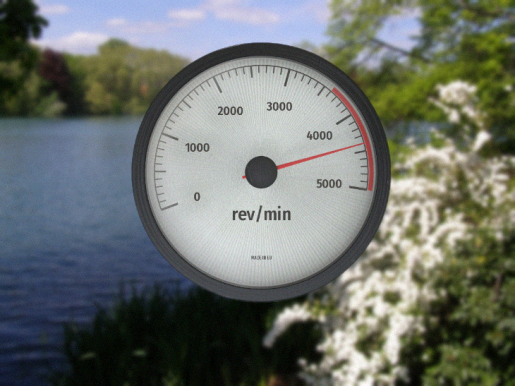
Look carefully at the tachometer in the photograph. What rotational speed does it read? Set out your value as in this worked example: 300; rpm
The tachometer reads 4400; rpm
